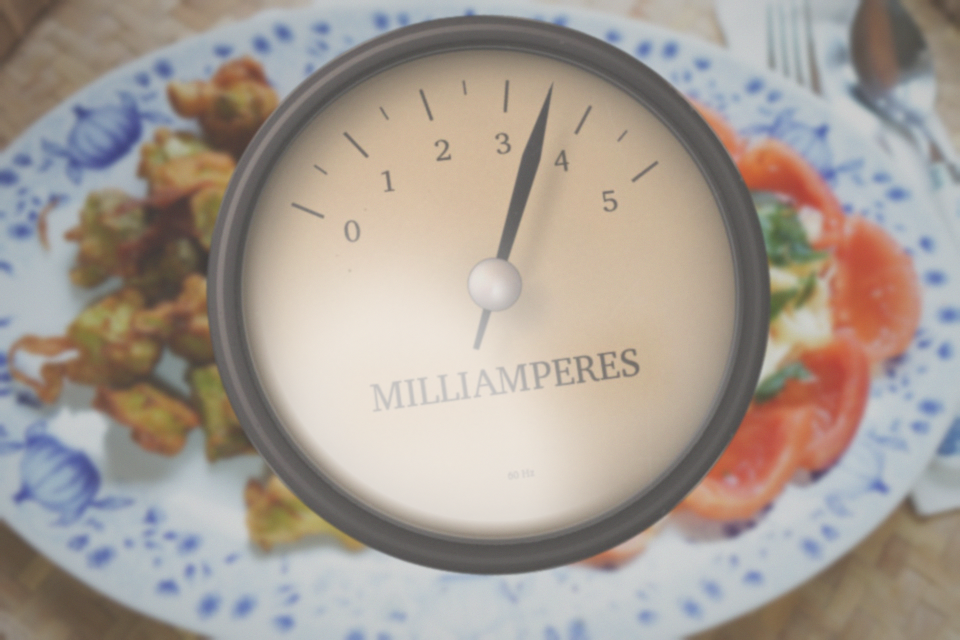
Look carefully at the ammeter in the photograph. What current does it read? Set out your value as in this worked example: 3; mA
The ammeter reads 3.5; mA
